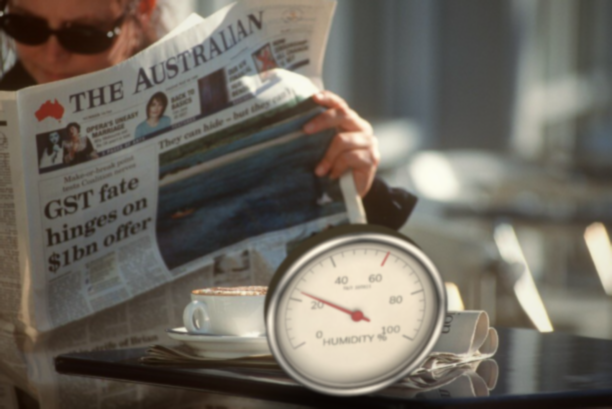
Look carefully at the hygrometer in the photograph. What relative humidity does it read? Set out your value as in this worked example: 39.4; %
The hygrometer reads 24; %
